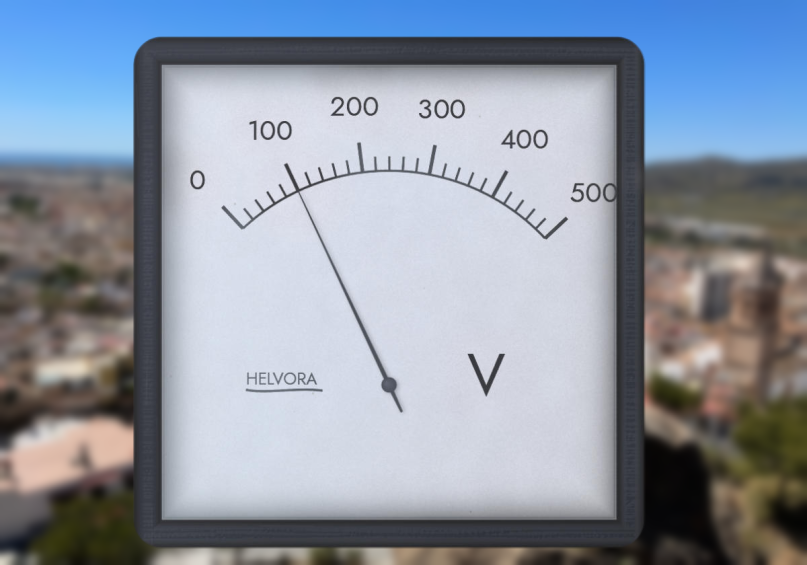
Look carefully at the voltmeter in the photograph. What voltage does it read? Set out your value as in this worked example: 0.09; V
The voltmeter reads 100; V
